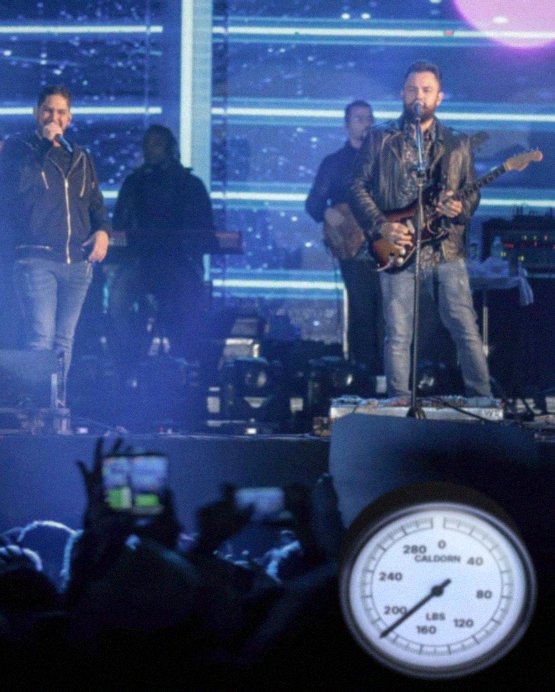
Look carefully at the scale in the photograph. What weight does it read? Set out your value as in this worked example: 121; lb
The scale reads 190; lb
